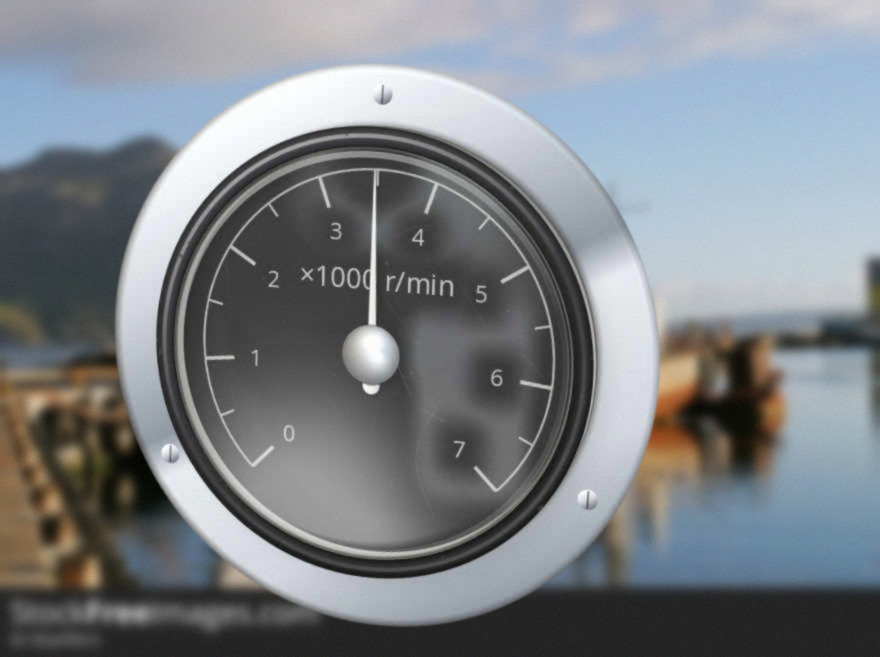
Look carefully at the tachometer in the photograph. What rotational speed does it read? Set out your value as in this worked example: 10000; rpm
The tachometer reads 3500; rpm
